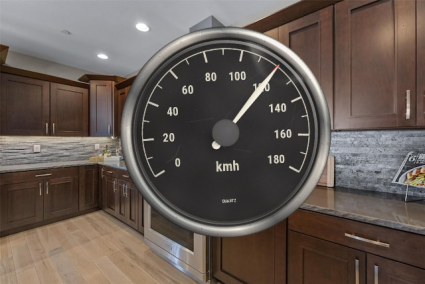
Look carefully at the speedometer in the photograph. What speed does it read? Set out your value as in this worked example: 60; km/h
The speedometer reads 120; km/h
